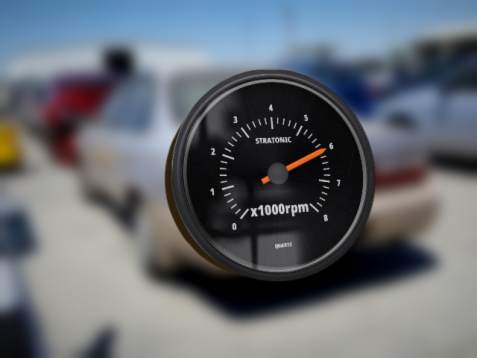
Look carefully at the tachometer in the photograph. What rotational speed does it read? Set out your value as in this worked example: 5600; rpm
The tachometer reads 6000; rpm
